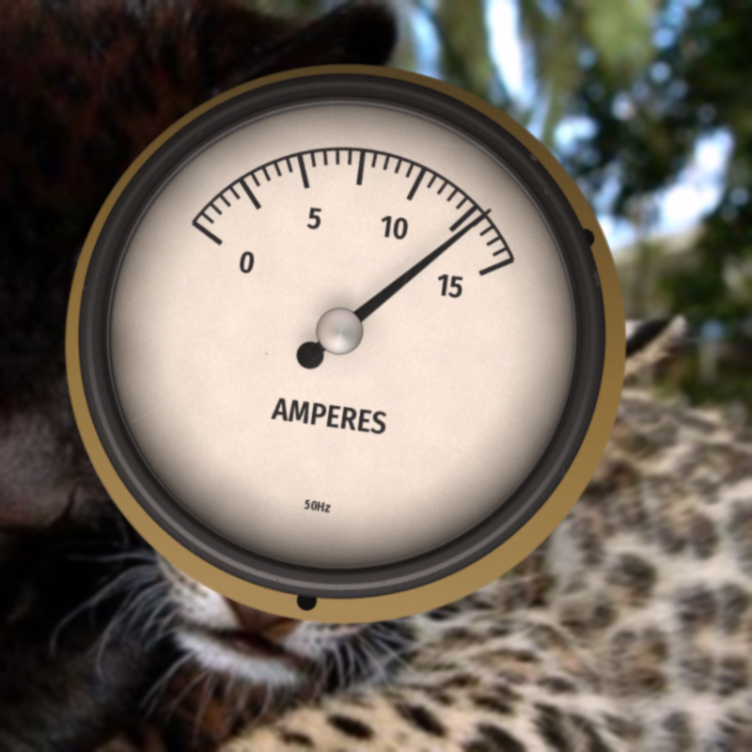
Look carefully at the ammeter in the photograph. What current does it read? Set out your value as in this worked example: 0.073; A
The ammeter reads 13; A
